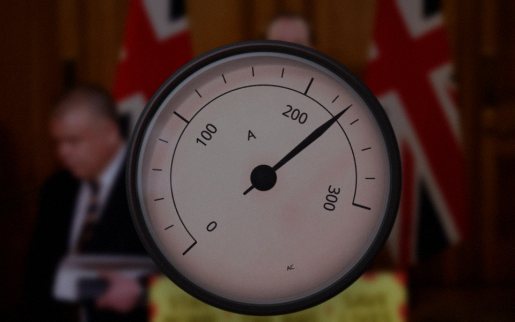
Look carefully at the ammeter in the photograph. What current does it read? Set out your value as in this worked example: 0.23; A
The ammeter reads 230; A
